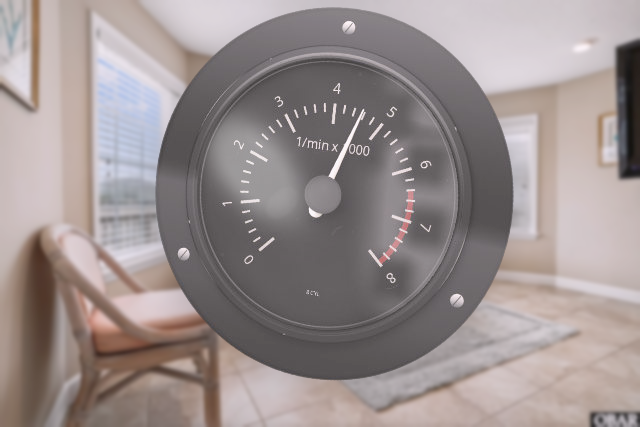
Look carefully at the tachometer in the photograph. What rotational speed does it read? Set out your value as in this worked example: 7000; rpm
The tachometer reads 4600; rpm
